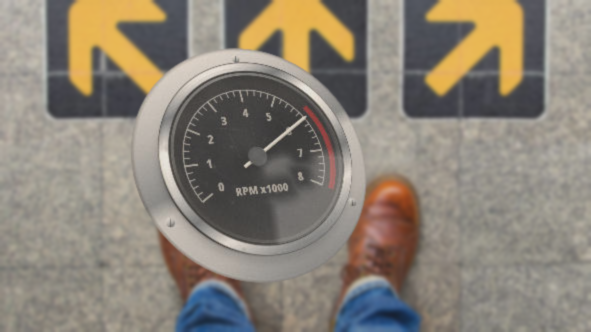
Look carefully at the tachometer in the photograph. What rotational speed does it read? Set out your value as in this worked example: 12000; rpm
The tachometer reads 6000; rpm
